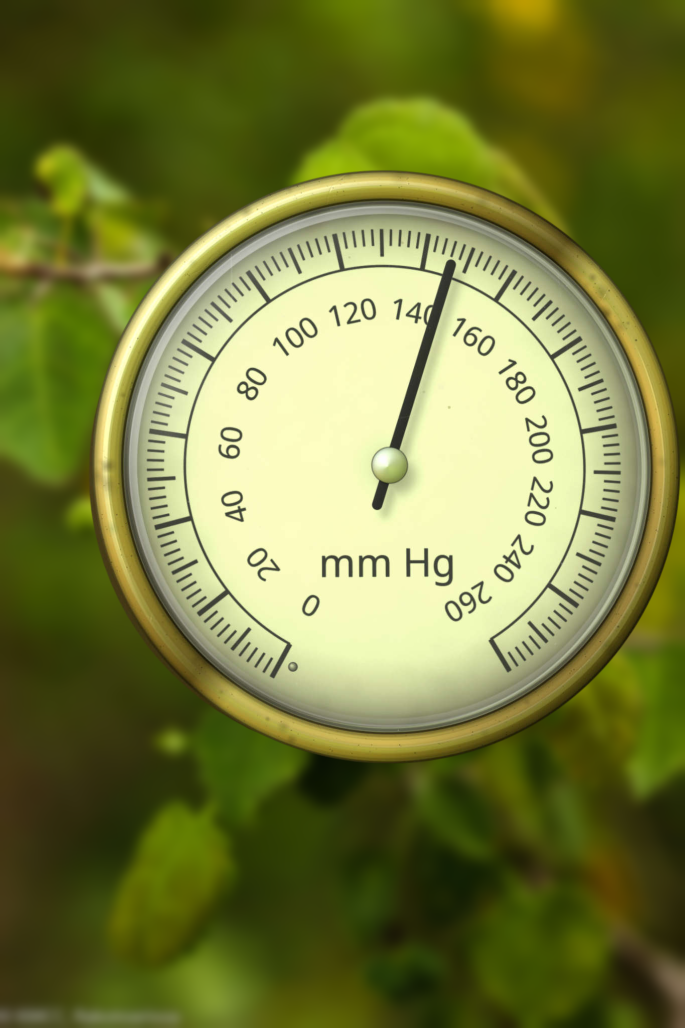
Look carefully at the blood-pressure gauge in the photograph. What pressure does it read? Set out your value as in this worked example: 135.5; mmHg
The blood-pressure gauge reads 146; mmHg
